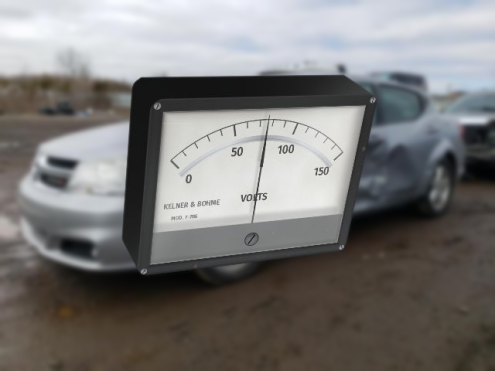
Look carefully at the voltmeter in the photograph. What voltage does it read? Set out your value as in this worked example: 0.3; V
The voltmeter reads 75; V
